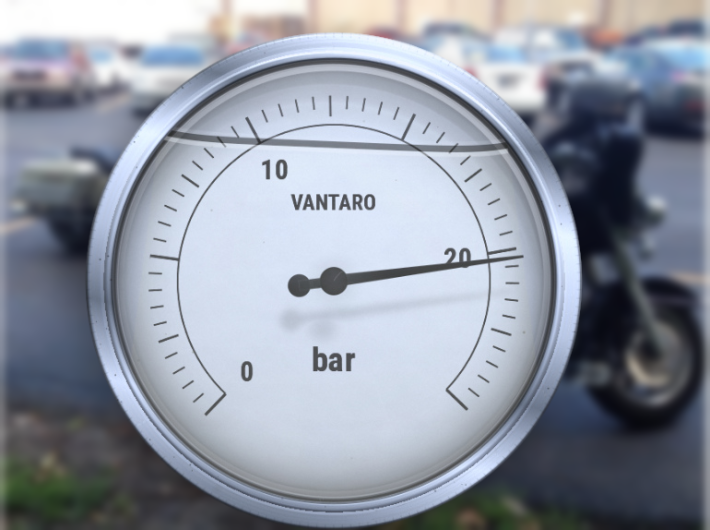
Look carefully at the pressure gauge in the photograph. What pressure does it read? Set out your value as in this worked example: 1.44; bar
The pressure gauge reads 20.25; bar
